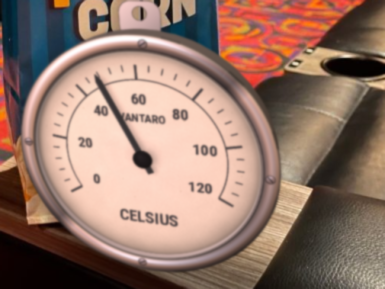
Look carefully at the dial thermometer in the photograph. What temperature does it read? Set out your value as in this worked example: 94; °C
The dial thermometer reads 48; °C
